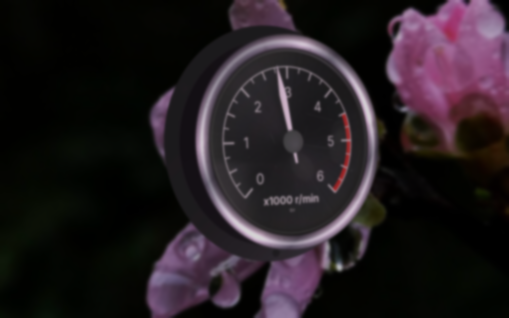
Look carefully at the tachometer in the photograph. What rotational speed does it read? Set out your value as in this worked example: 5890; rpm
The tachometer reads 2750; rpm
